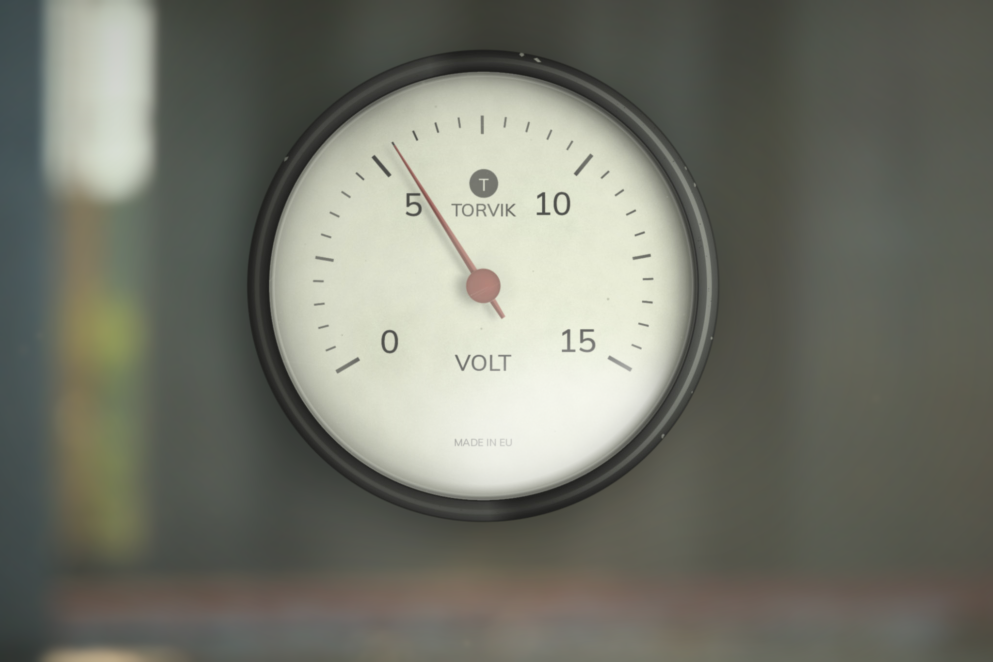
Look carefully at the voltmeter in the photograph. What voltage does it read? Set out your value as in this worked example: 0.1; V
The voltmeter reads 5.5; V
